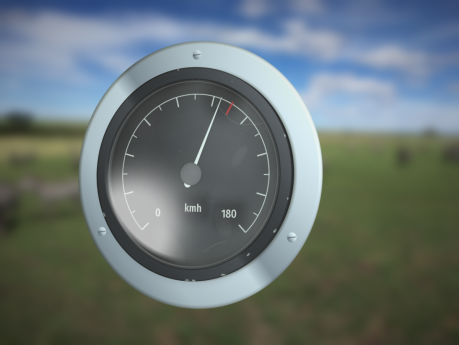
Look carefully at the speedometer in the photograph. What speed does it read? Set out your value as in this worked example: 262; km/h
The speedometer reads 105; km/h
